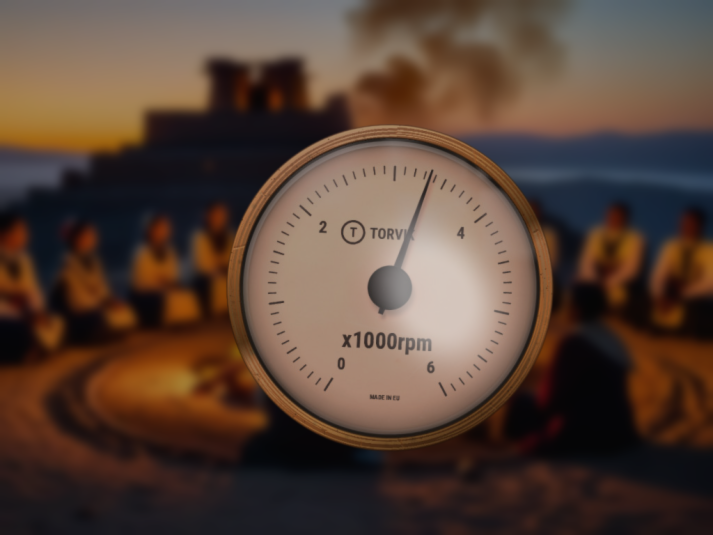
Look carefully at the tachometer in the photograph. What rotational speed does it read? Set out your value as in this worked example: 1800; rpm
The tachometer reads 3350; rpm
